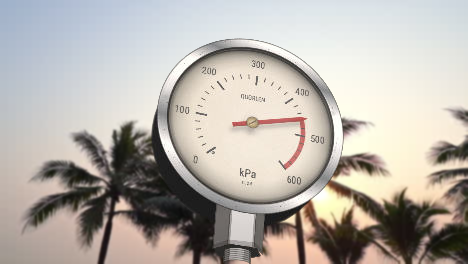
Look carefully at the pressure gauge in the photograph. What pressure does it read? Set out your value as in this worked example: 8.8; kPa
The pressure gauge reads 460; kPa
